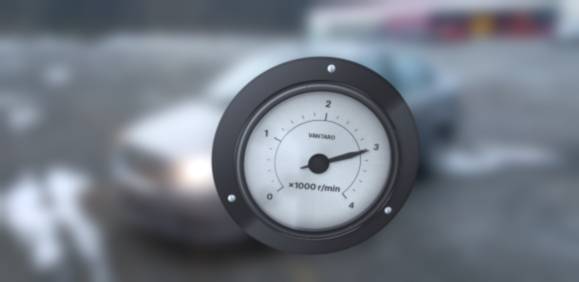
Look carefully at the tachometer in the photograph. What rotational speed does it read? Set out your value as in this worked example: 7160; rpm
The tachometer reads 3000; rpm
